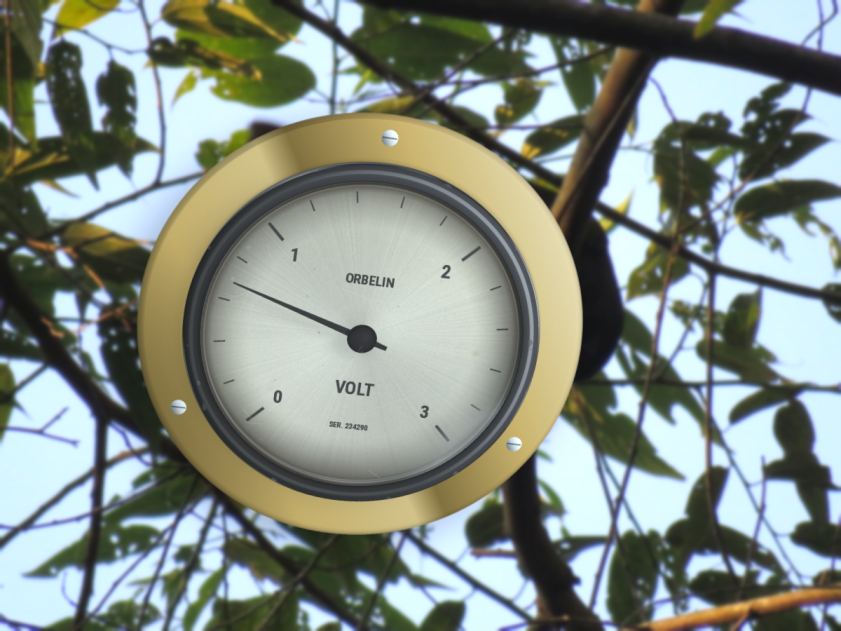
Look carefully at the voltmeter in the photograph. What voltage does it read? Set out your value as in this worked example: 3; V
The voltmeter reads 0.7; V
